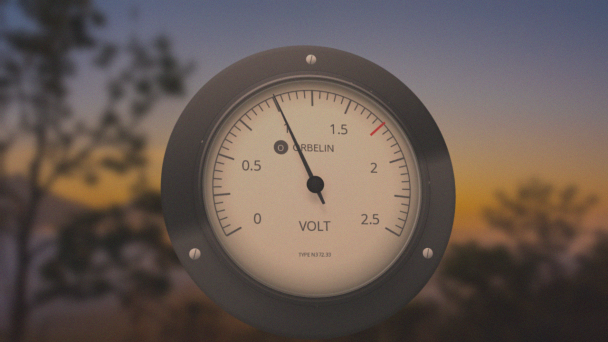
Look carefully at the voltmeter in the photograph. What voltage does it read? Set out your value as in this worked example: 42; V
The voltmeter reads 1; V
